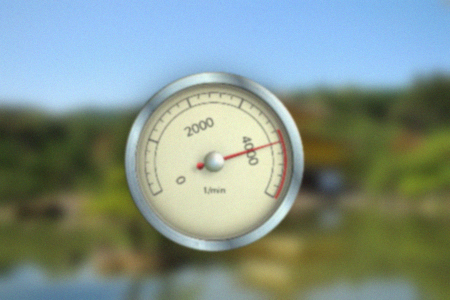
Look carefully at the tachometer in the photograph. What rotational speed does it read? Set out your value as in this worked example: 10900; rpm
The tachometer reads 4000; rpm
